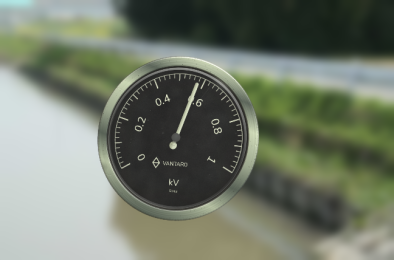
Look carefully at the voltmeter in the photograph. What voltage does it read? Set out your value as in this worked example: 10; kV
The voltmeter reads 0.58; kV
